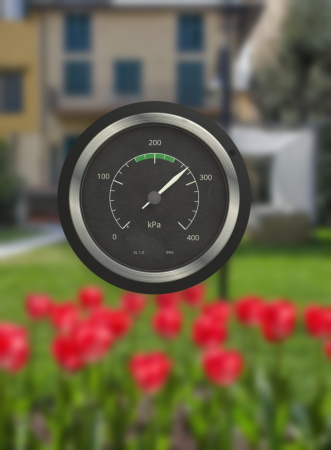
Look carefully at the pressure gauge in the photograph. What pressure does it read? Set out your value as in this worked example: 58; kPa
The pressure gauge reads 270; kPa
